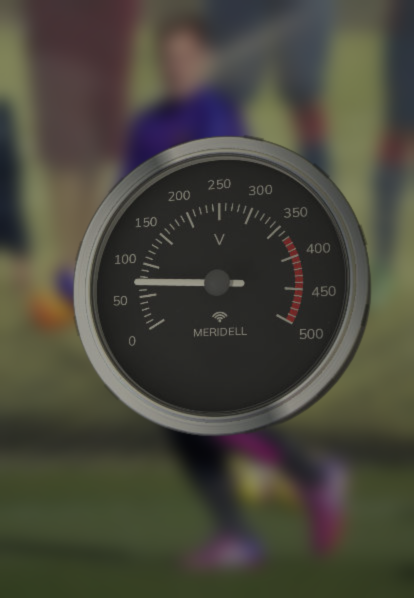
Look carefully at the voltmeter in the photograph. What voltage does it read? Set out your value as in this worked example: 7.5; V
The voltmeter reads 70; V
